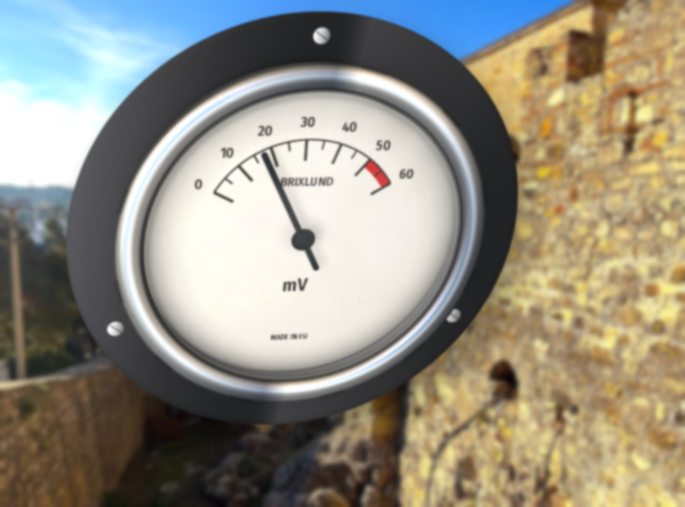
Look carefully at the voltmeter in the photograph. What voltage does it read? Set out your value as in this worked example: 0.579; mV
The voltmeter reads 17.5; mV
